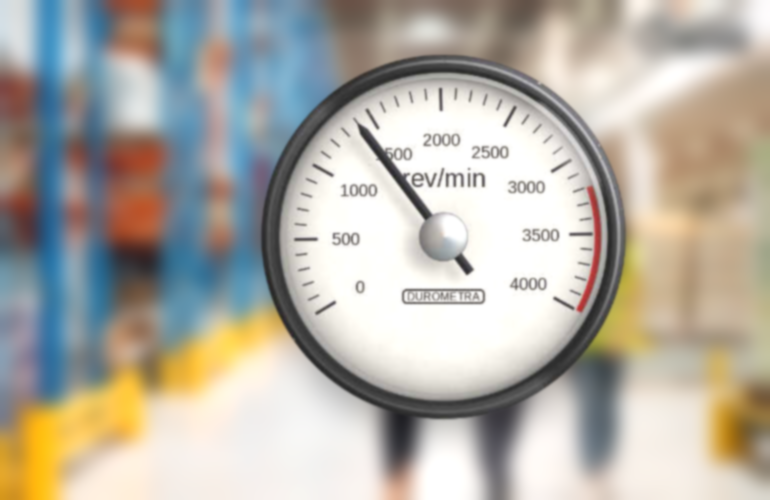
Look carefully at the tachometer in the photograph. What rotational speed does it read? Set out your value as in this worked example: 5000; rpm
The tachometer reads 1400; rpm
